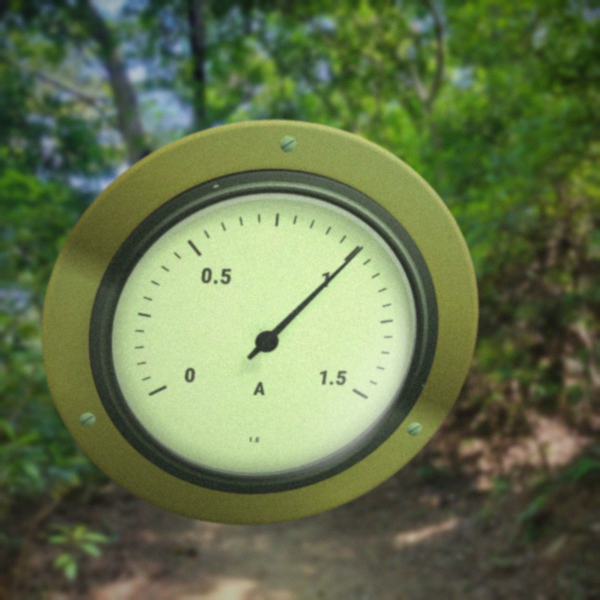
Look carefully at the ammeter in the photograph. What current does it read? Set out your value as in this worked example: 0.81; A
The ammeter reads 1; A
